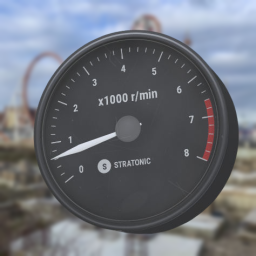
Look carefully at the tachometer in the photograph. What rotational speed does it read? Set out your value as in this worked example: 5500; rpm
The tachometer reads 600; rpm
